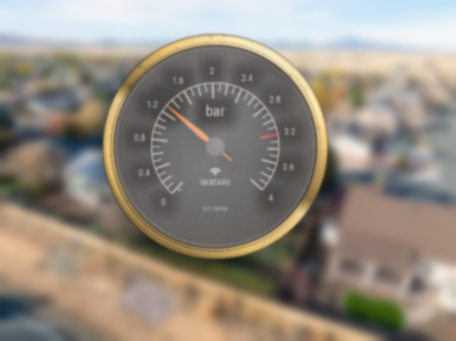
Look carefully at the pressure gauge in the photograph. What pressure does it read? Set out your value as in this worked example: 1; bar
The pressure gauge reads 1.3; bar
